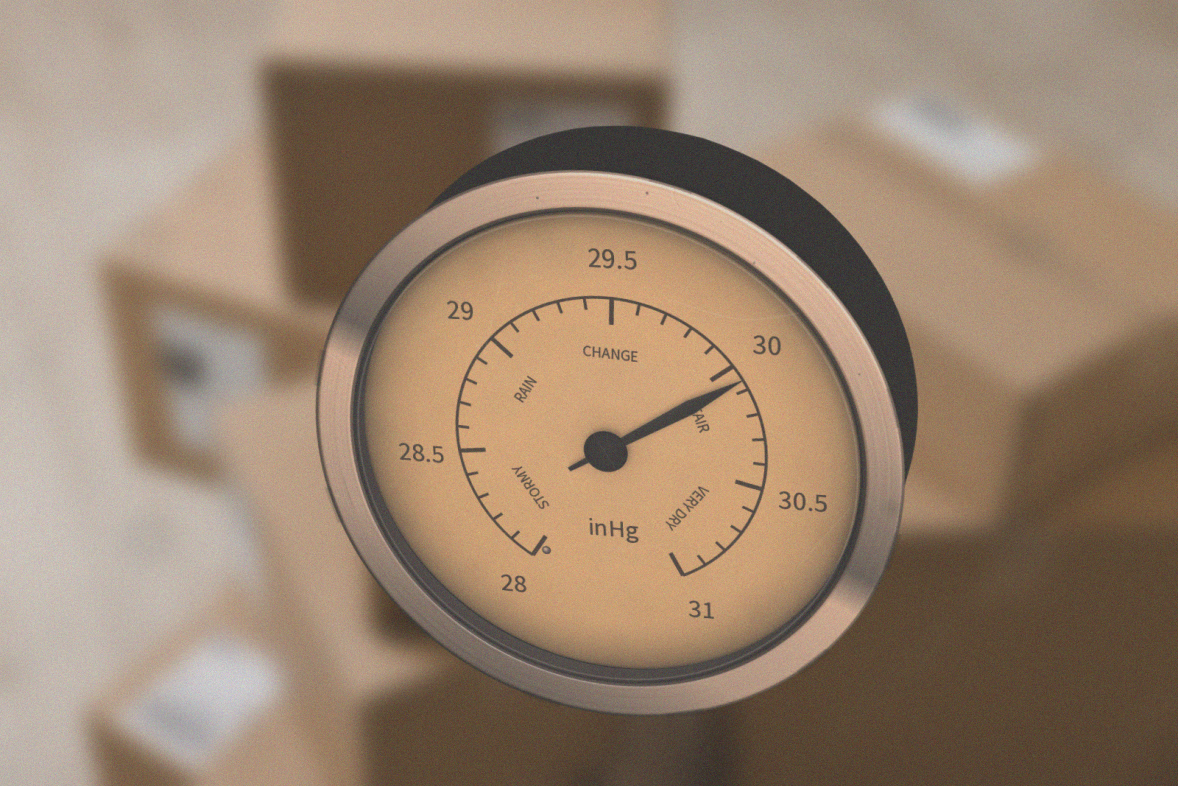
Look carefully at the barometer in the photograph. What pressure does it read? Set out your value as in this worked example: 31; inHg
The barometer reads 30.05; inHg
